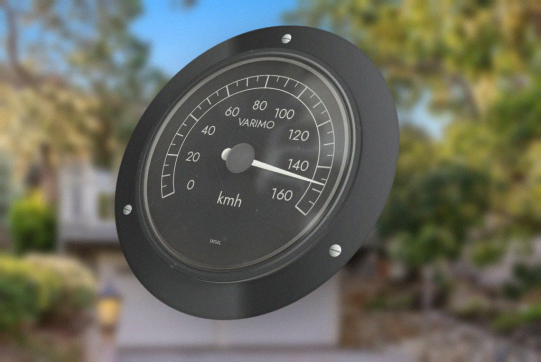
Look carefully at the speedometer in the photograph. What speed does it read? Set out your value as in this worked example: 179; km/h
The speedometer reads 147.5; km/h
